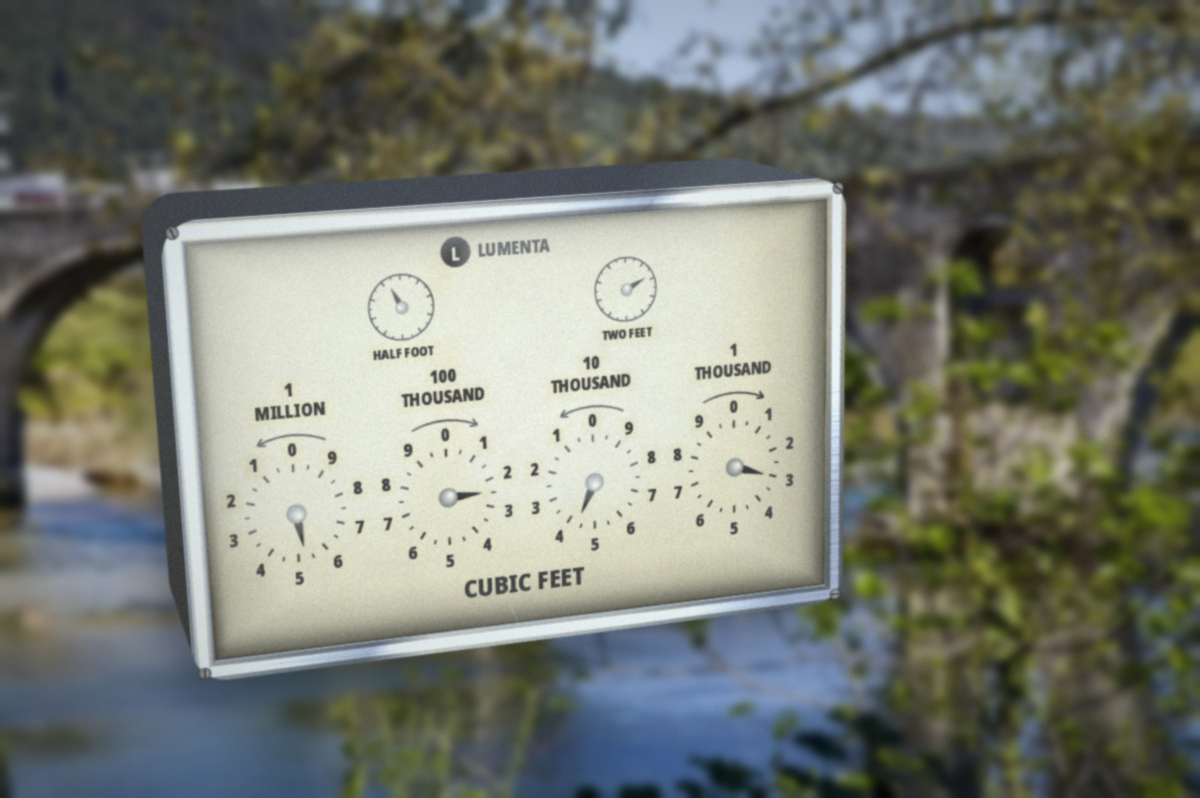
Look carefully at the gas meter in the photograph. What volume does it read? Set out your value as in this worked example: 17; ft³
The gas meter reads 524300; ft³
